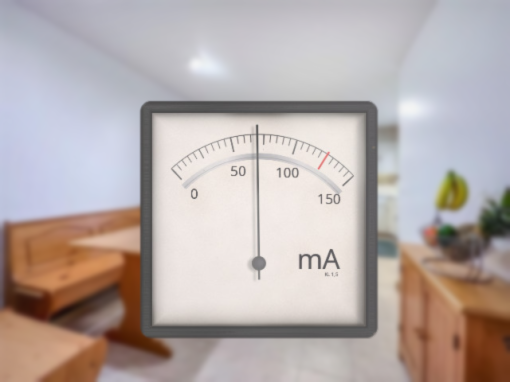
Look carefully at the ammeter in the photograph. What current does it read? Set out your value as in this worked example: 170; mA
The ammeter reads 70; mA
